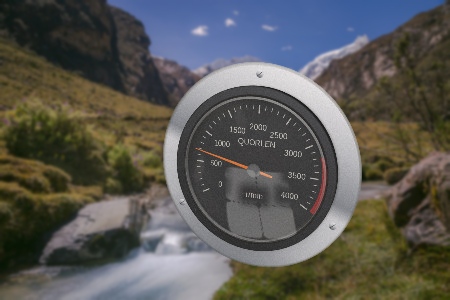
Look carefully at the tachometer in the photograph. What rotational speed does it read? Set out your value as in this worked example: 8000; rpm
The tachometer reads 700; rpm
